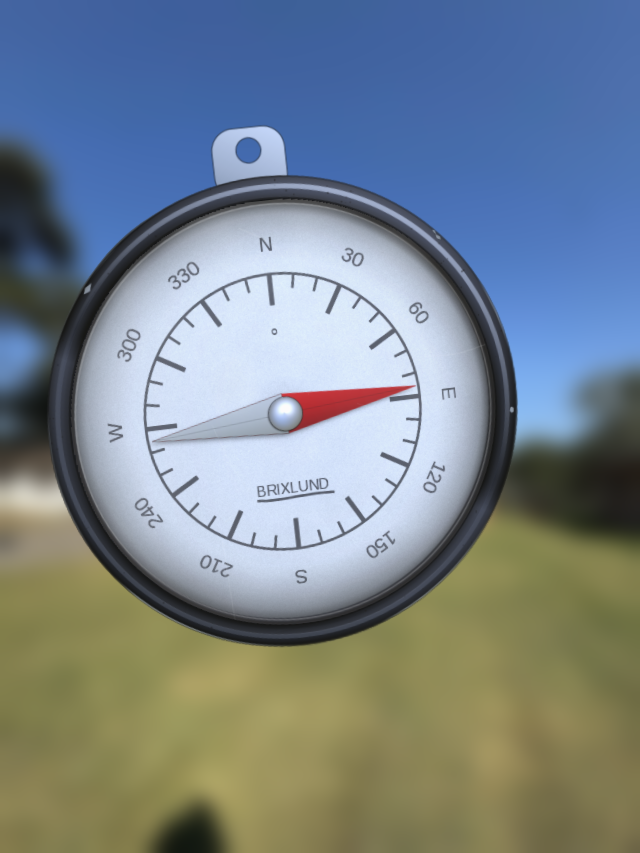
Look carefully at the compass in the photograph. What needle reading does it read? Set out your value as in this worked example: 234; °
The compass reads 85; °
